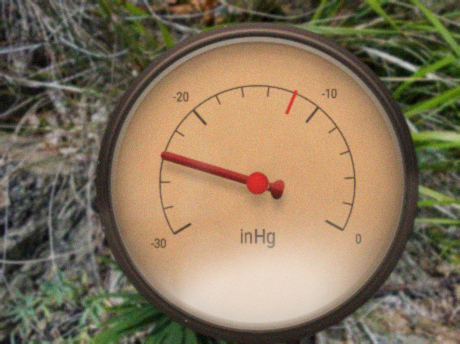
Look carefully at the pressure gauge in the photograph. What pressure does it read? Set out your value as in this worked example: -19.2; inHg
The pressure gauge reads -24; inHg
